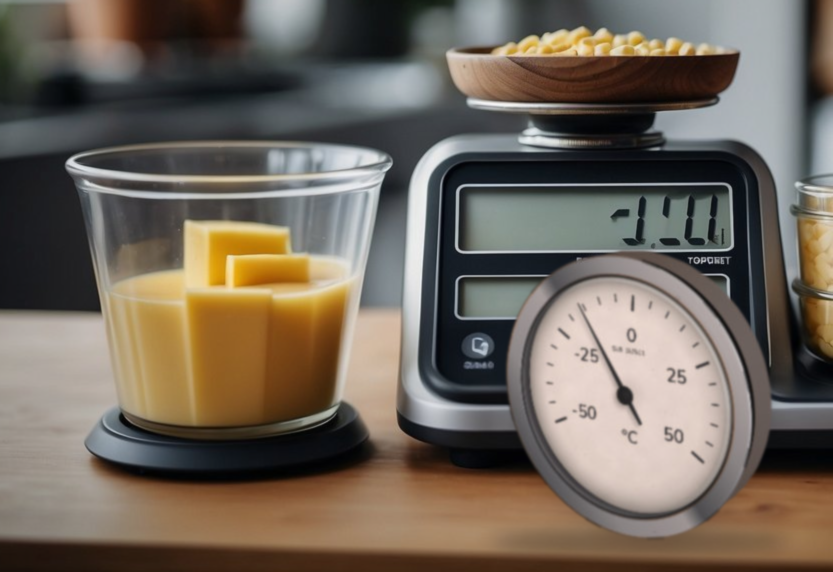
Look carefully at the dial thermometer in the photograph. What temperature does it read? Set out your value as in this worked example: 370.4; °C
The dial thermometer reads -15; °C
